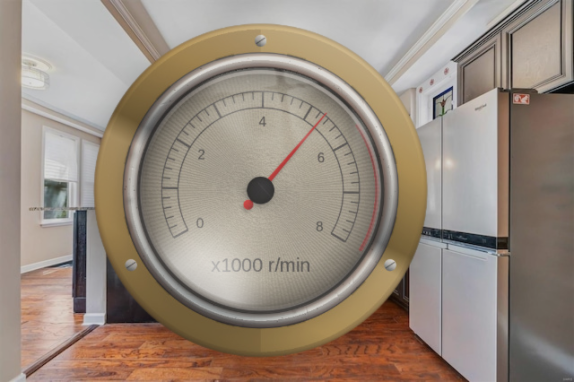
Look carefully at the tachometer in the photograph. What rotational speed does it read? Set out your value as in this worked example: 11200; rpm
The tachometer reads 5300; rpm
